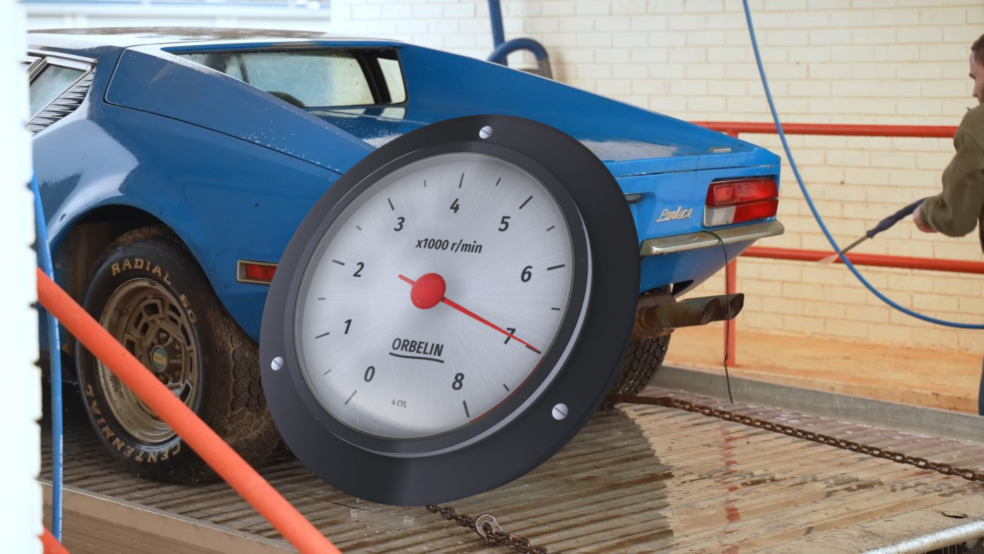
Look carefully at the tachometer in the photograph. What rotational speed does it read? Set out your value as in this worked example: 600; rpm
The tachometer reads 7000; rpm
